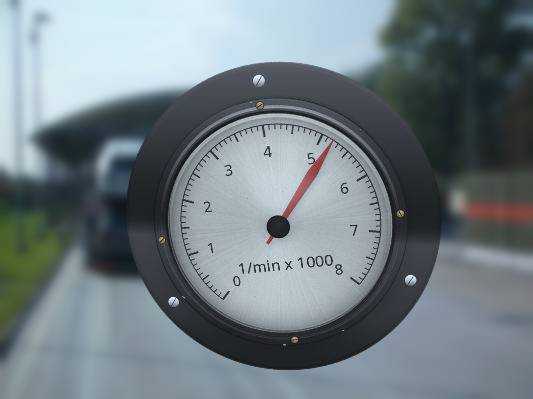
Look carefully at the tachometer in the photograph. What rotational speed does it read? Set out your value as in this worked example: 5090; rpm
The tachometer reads 5200; rpm
